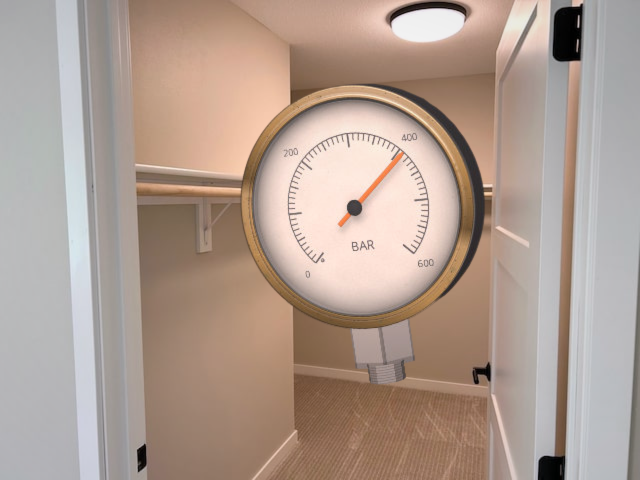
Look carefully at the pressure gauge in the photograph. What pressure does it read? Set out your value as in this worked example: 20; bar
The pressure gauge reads 410; bar
